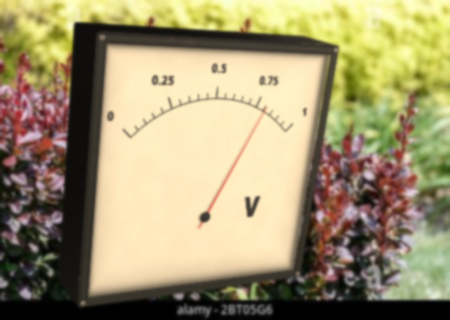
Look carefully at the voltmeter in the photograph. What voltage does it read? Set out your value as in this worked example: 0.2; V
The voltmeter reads 0.8; V
